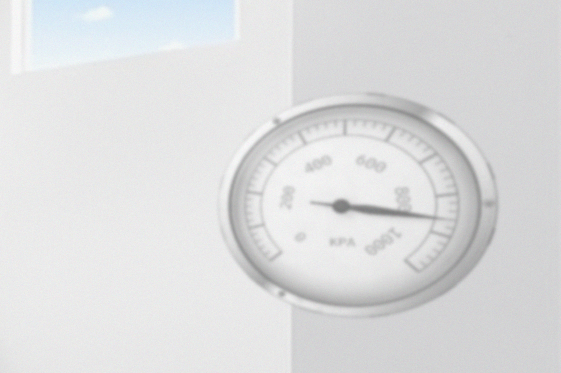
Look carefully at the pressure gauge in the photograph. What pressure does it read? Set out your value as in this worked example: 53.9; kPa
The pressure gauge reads 860; kPa
